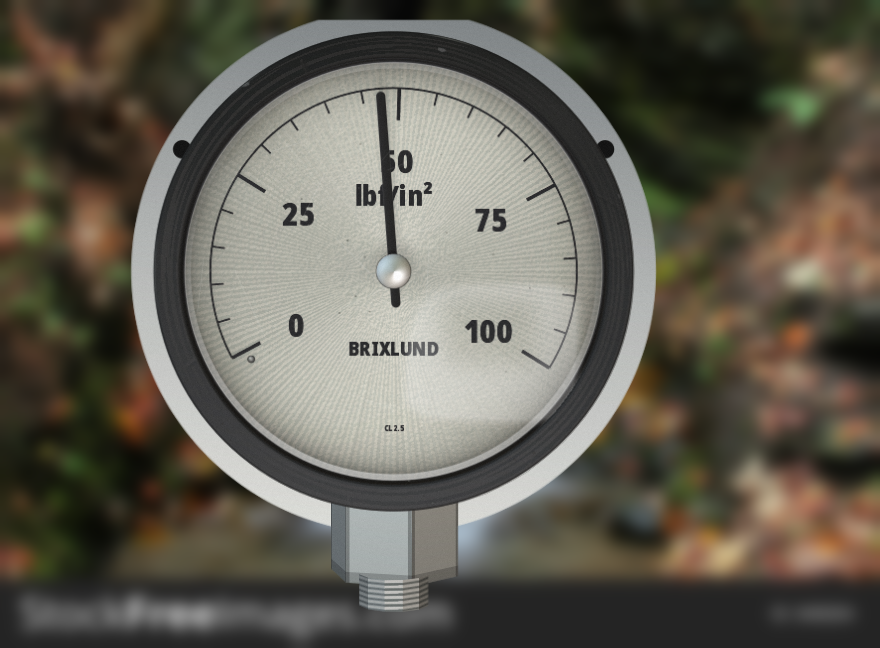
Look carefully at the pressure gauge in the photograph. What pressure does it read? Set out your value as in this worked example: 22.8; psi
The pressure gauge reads 47.5; psi
